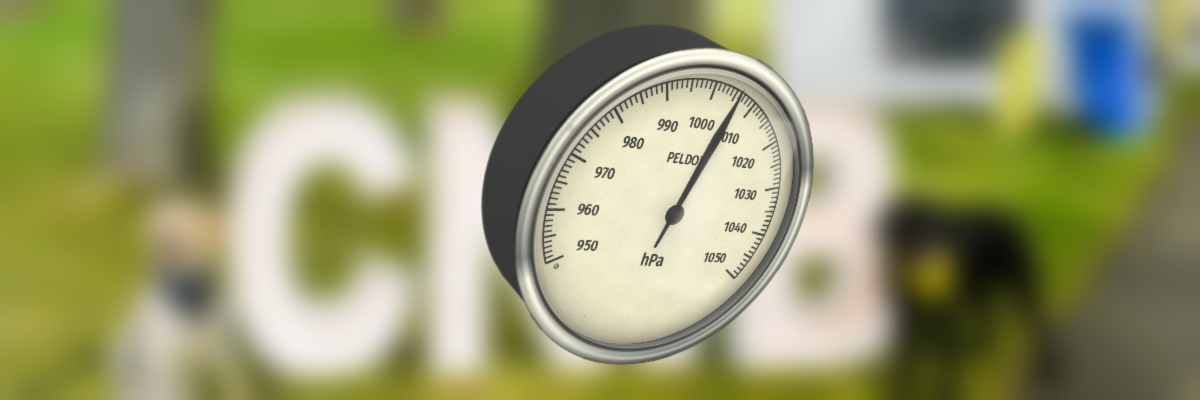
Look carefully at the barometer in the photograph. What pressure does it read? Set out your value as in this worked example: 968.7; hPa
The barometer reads 1005; hPa
